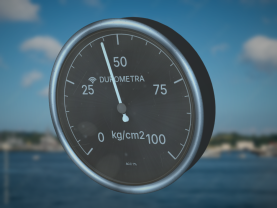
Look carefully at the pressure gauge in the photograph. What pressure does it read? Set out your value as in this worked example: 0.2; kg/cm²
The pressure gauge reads 45; kg/cm²
